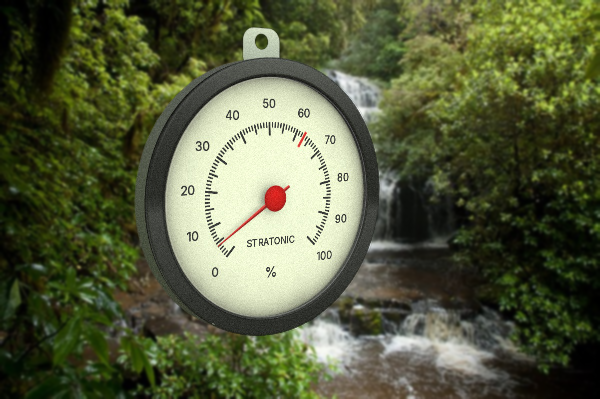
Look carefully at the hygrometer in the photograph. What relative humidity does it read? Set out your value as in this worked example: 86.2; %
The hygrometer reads 5; %
